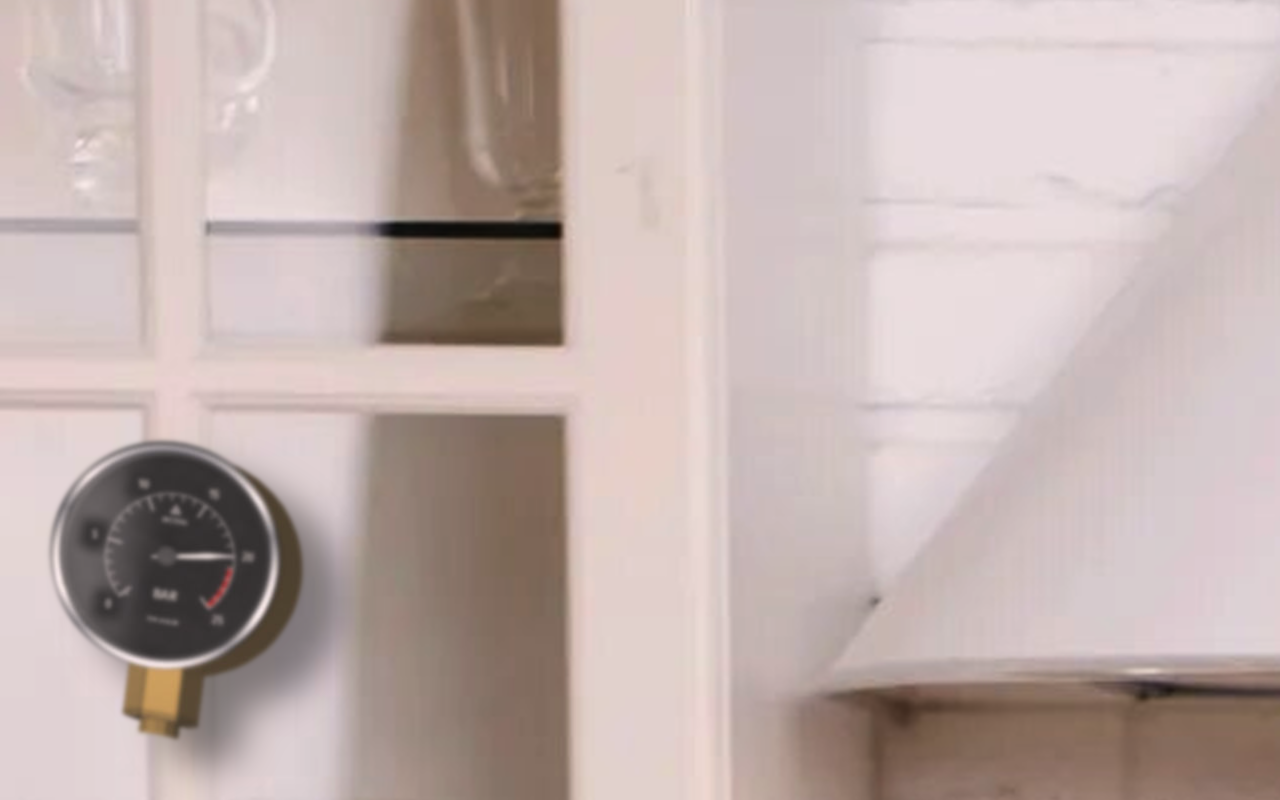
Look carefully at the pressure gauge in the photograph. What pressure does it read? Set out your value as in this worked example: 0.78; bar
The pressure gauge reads 20; bar
